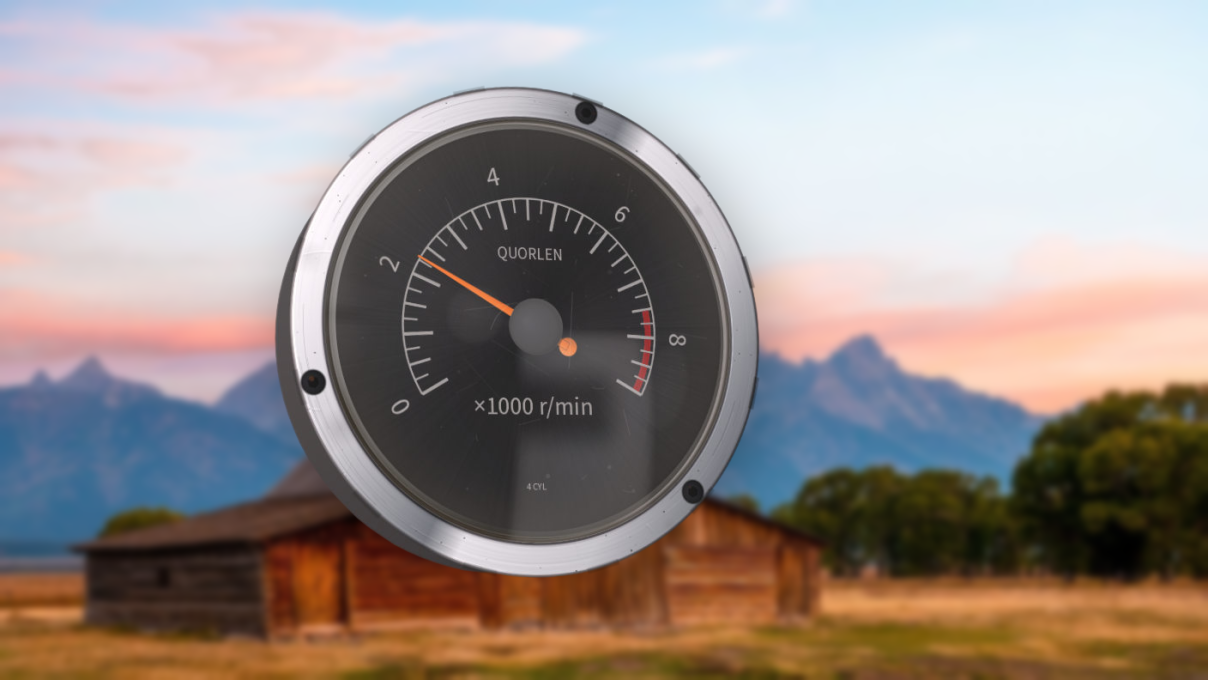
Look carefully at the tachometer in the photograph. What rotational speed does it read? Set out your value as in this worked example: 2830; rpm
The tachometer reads 2250; rpm
